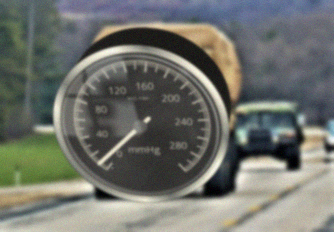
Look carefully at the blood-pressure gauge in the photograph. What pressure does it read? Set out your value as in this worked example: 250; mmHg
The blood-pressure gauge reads 10; mmHg
